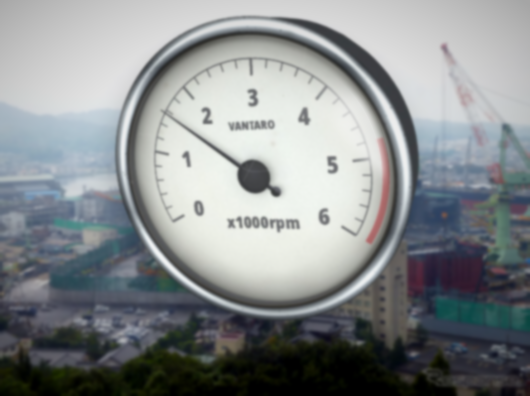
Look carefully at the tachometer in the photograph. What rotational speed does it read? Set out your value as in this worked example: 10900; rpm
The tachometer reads 1600; rpm
